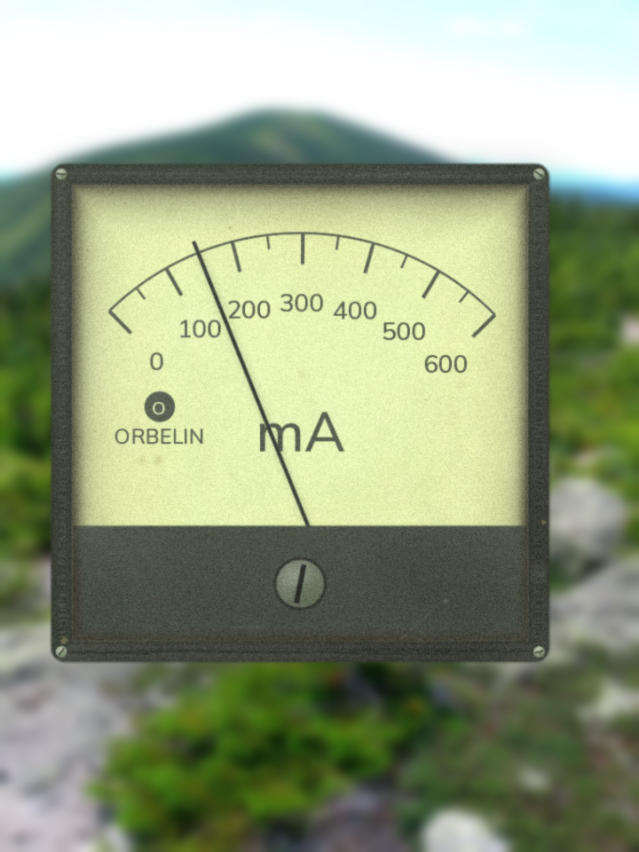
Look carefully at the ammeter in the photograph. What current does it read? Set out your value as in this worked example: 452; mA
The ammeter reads 150; mA
